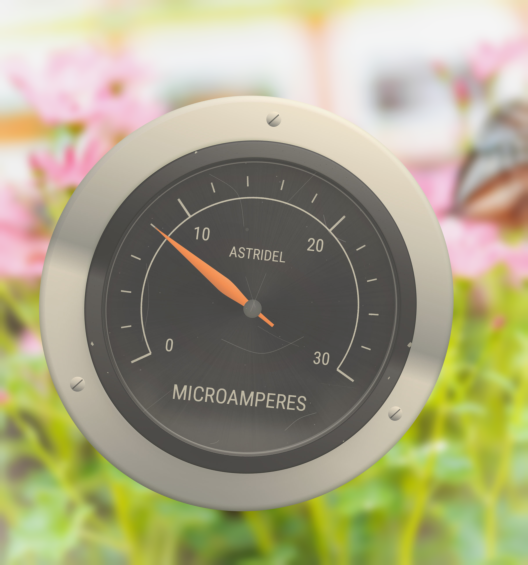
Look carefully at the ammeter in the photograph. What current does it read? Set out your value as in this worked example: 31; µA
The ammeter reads 8; µA
